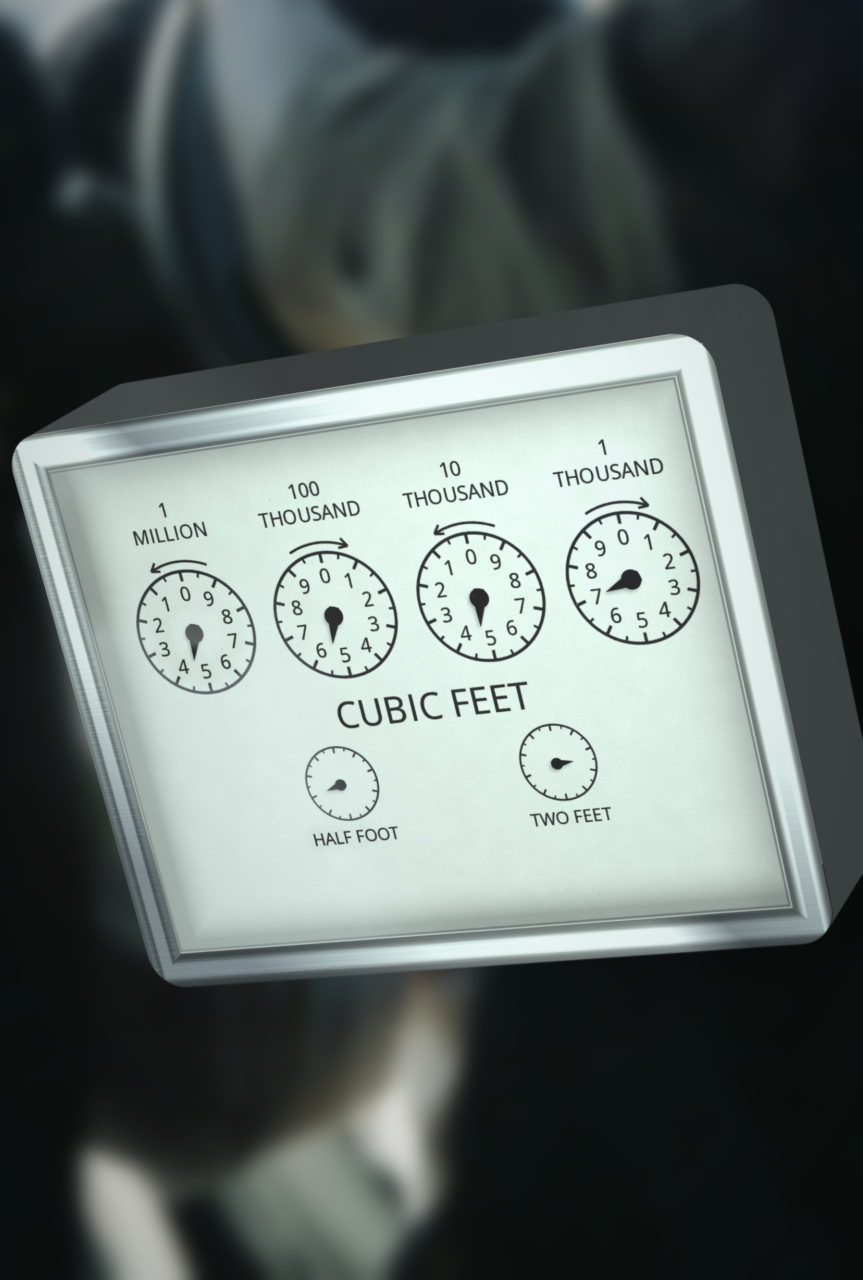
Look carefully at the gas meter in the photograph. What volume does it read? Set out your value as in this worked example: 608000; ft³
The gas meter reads 454700; ft³
